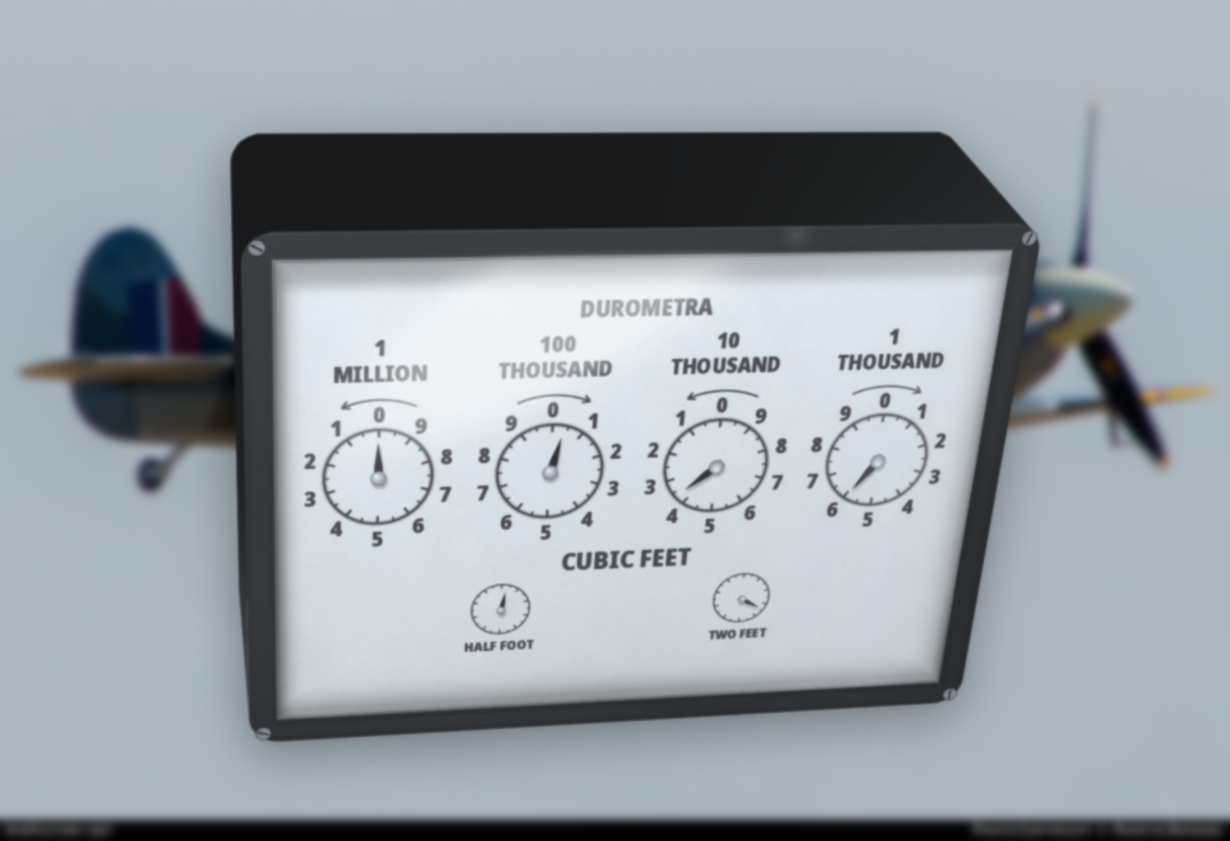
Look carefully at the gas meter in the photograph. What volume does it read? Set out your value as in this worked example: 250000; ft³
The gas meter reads 3600; ft³
